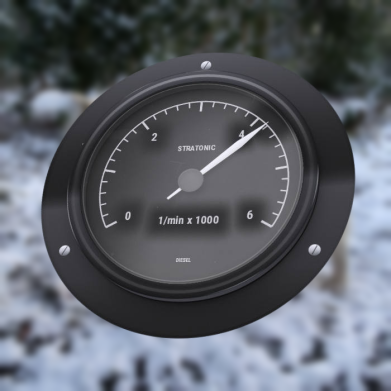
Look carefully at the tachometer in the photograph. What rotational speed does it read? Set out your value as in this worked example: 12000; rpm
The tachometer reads 4200; rpm
